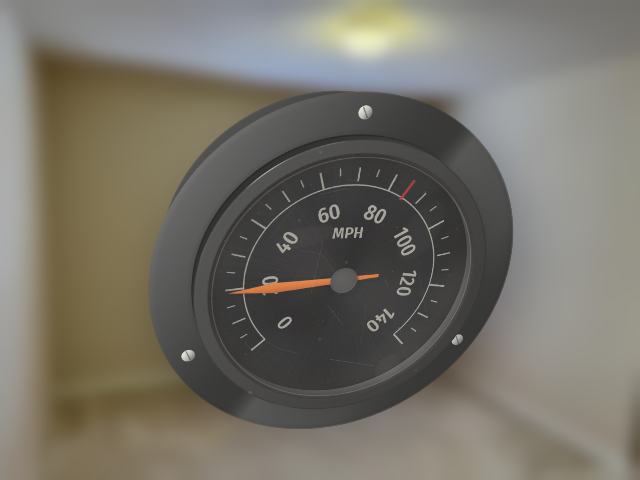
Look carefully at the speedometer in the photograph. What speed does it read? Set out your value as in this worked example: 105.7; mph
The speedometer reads 20; mph
